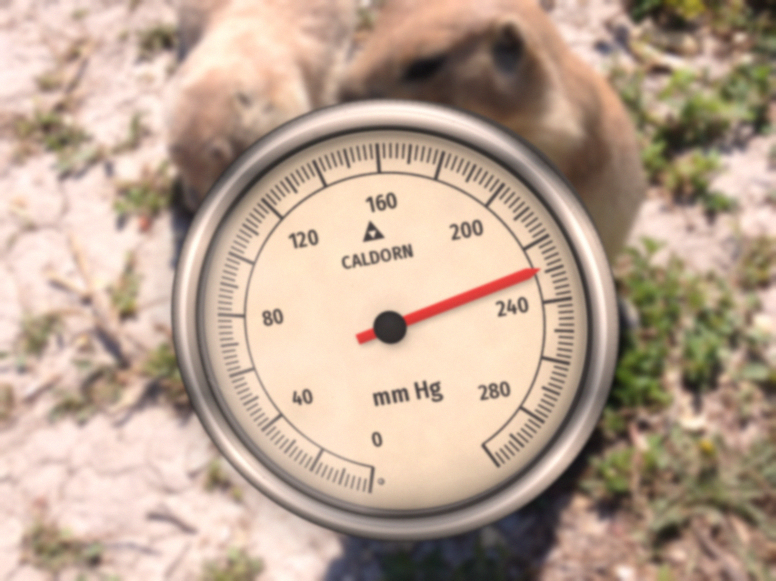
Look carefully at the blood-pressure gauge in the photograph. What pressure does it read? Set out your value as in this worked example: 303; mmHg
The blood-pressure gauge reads 228; mmHg
